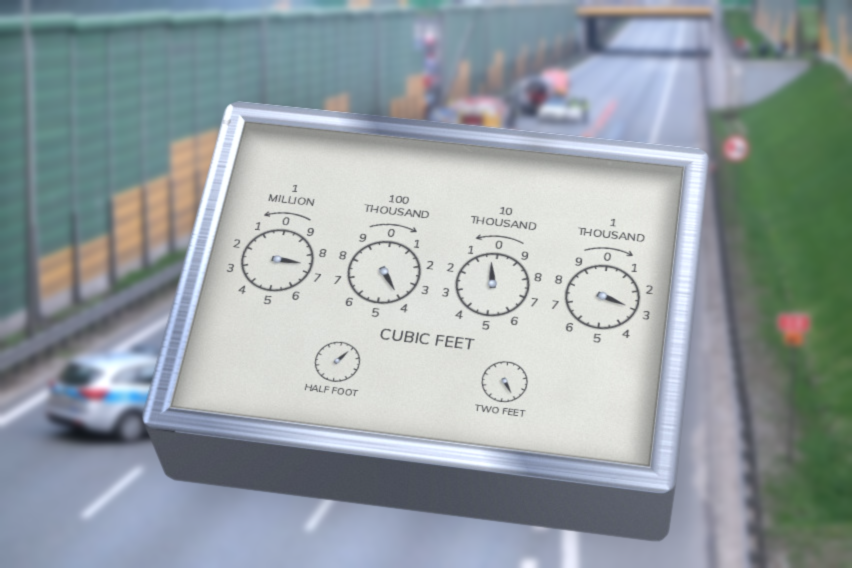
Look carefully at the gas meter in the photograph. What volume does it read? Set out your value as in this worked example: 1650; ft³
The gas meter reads 740300; ft³
